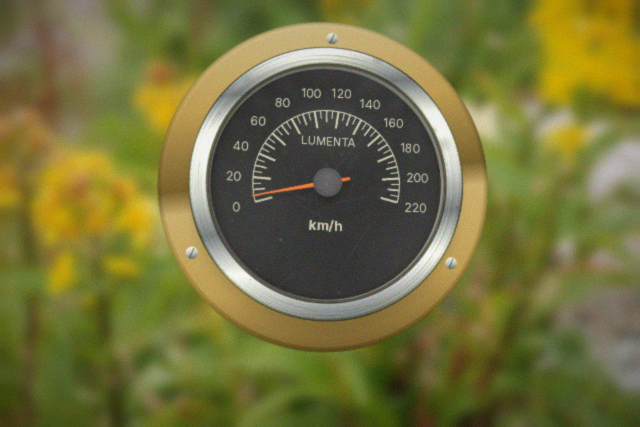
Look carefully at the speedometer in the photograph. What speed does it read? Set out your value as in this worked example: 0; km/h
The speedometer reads 5; km/h
